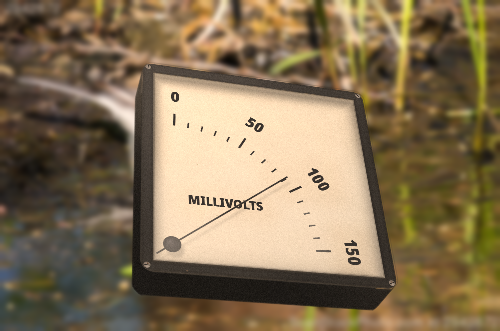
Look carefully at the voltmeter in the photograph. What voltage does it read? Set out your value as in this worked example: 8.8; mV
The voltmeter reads 90; mV
